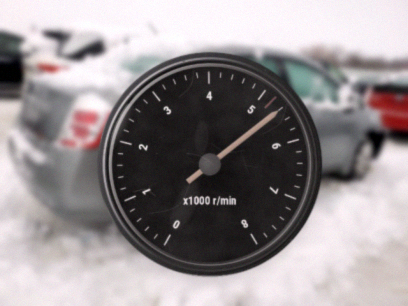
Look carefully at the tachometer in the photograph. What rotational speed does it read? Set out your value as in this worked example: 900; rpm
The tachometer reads 5400; rpm
